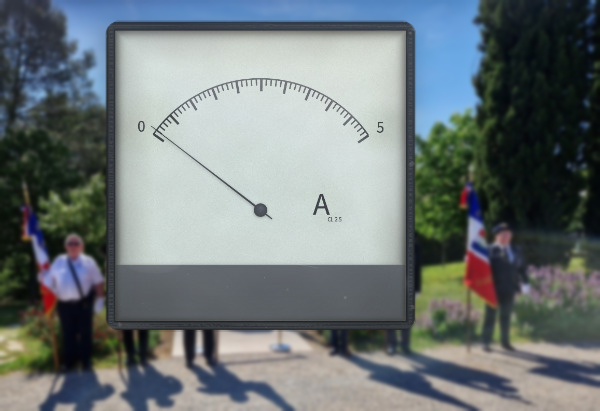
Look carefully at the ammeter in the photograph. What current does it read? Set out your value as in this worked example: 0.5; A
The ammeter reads 0.1; A
